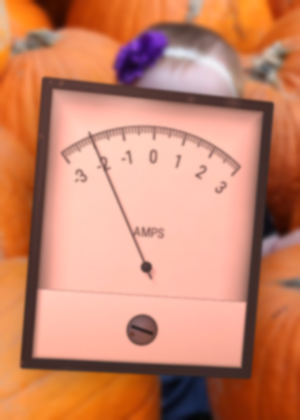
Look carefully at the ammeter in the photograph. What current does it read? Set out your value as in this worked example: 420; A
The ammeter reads -2; A
